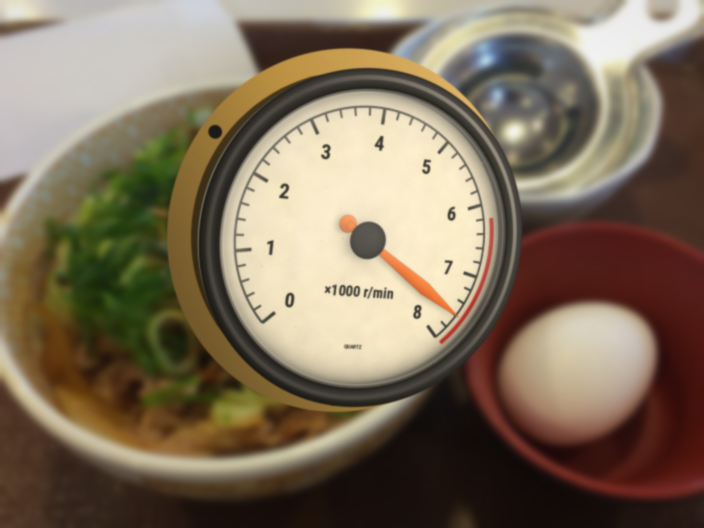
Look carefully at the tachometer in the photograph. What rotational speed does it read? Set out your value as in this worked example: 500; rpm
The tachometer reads 7600; rpm
